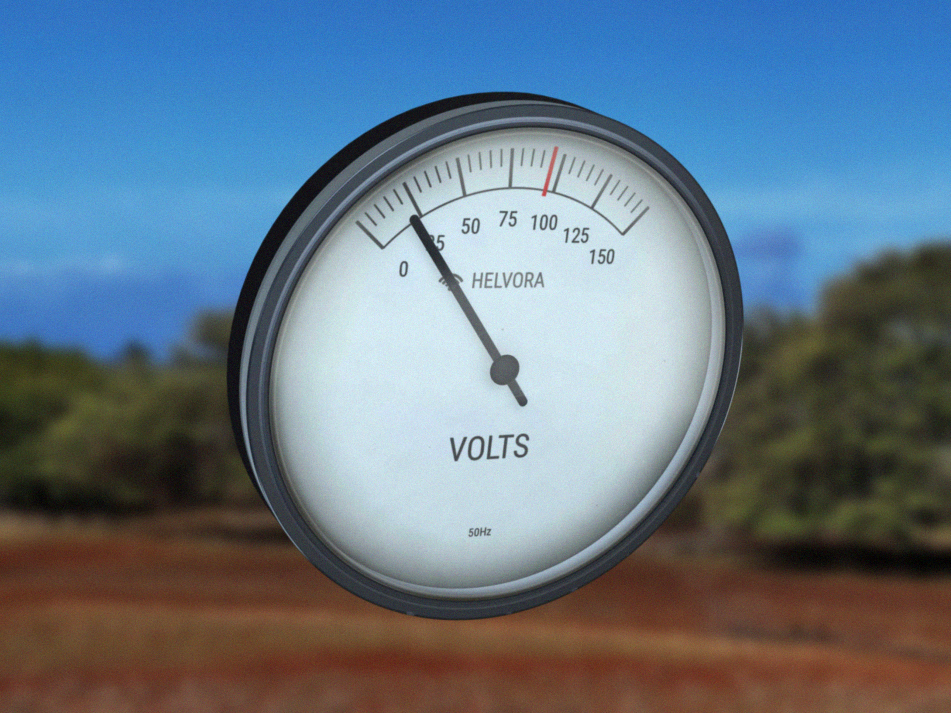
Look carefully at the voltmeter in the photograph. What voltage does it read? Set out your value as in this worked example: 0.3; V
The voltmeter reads 20; V
